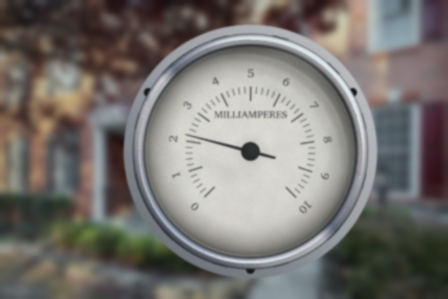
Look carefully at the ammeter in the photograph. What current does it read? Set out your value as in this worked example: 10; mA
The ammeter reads 2.2; mA
